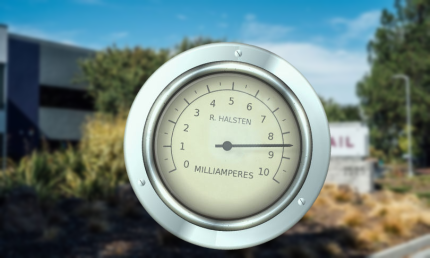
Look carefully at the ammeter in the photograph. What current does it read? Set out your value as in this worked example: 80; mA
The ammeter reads 8.5; mA
